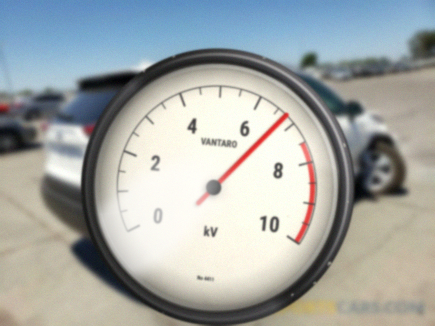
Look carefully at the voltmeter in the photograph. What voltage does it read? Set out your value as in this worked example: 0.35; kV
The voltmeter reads 6.75; kV
